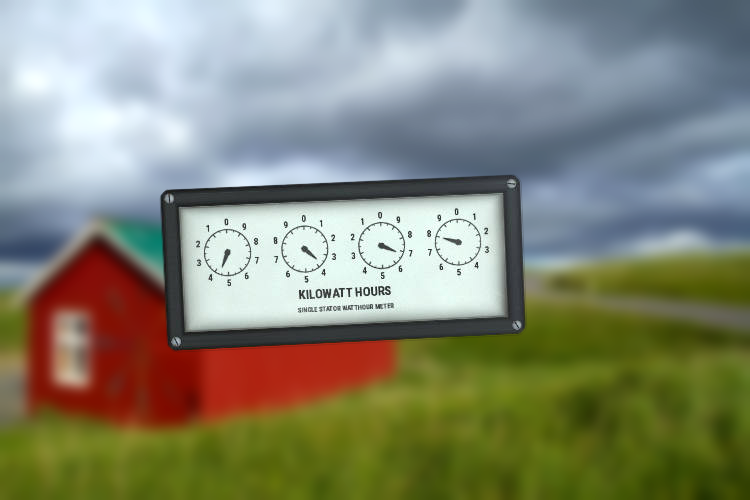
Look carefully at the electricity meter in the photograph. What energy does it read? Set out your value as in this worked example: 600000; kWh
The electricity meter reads 4368; kWh
